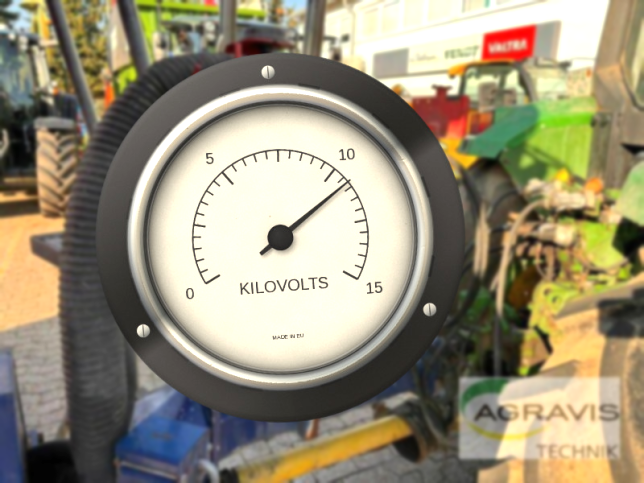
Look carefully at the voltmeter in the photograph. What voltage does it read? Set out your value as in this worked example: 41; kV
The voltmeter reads 10.75; kV
